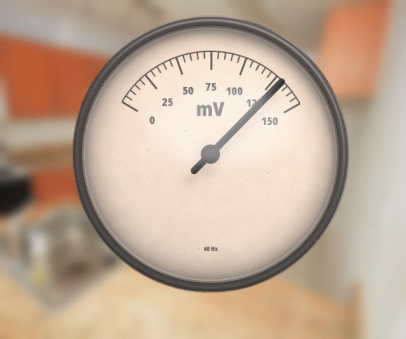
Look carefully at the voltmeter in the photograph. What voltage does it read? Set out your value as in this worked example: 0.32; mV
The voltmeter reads 130; mV
